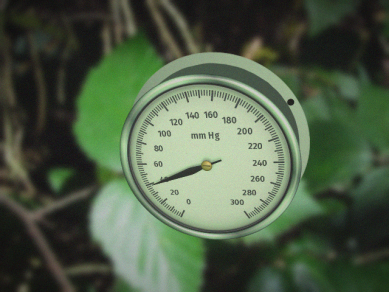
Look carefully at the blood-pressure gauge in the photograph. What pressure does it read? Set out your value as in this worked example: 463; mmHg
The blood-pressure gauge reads 40; mmHg
